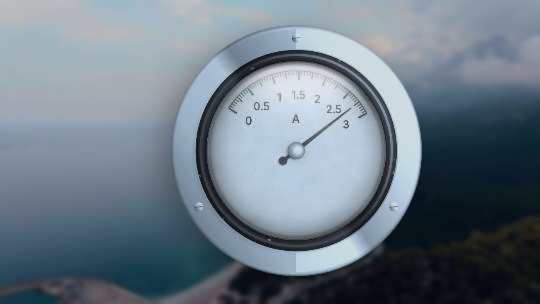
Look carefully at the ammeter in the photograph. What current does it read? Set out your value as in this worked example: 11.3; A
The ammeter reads 2.75; A
